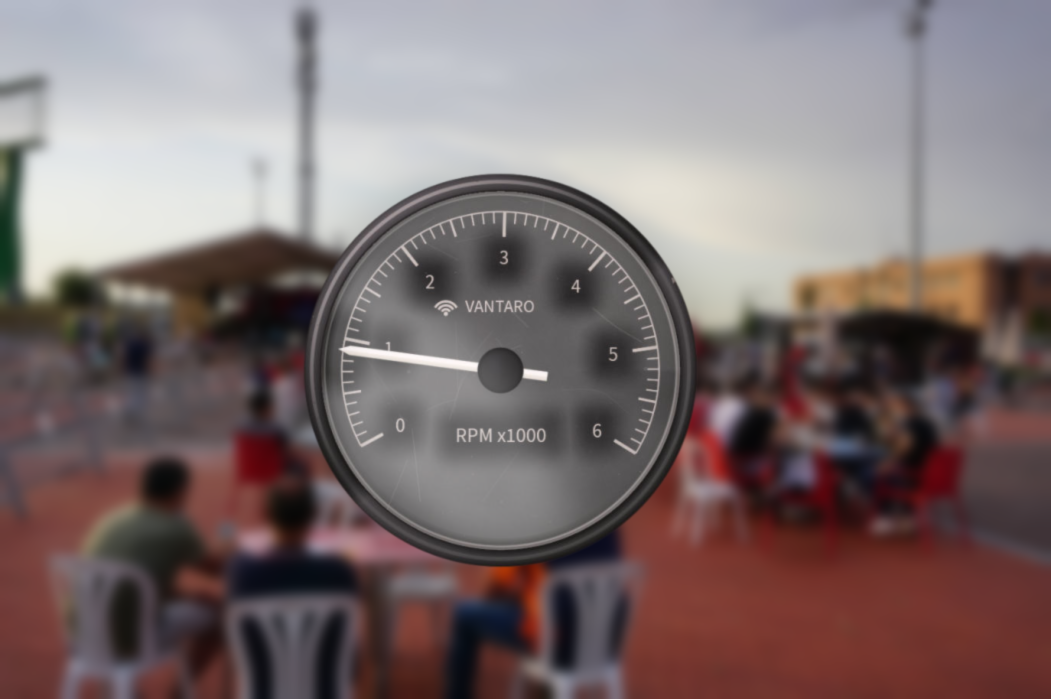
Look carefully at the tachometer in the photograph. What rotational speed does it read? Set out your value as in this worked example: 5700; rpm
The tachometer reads 900; rpm
